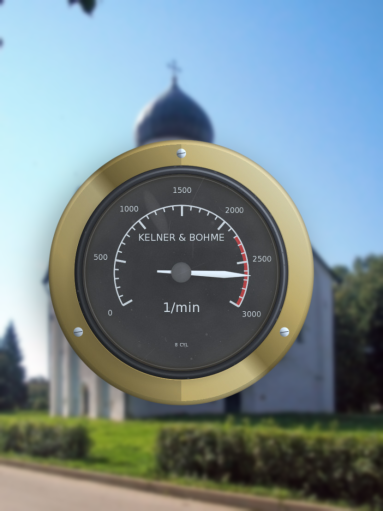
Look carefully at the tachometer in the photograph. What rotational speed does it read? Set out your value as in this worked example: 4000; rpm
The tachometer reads 2650; rpm
